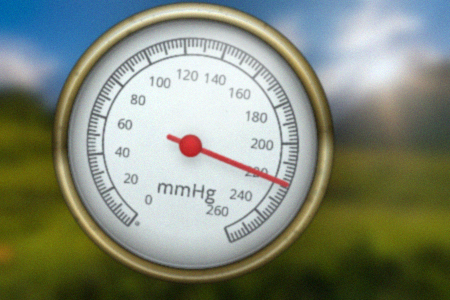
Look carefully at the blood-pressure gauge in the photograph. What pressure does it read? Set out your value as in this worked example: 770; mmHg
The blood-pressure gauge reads 220; mmHg
